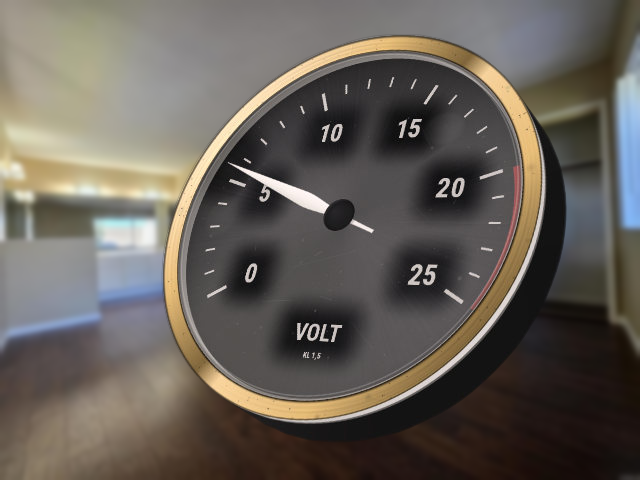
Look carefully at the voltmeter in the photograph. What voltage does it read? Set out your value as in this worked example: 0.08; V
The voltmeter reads 5.5; V
